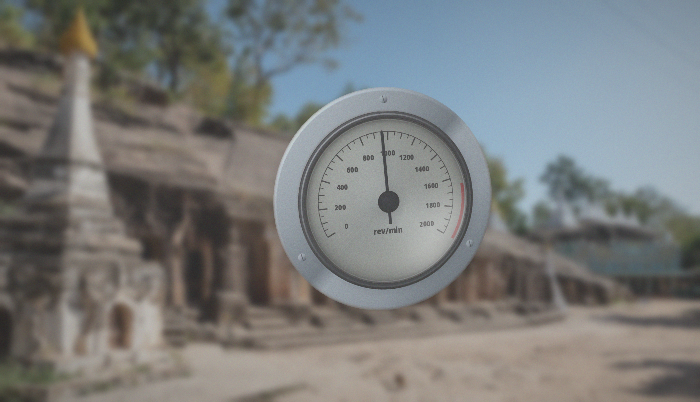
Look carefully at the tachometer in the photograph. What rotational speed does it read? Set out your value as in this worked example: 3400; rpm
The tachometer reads 950; rpm
